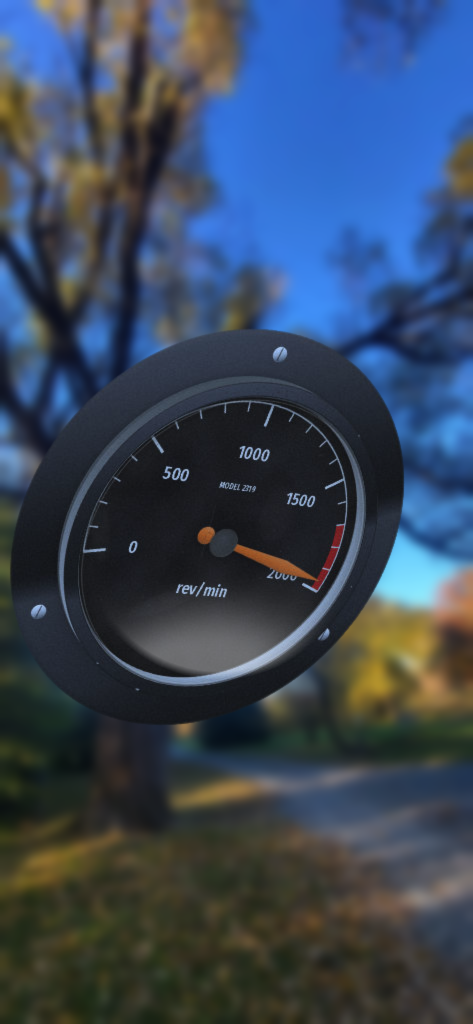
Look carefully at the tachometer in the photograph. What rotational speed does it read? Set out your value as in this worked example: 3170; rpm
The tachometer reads 1950; rpm
